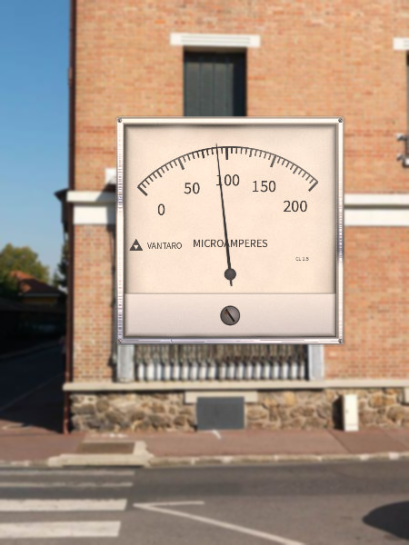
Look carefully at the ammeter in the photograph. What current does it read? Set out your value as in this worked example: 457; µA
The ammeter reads 90; µA
